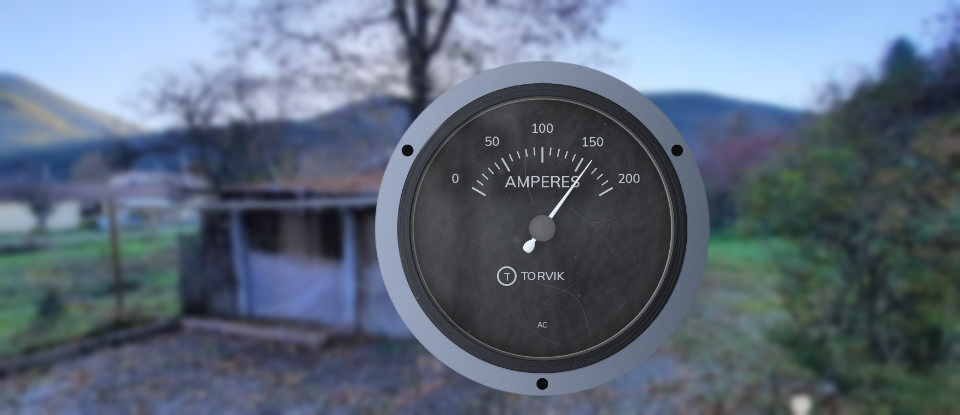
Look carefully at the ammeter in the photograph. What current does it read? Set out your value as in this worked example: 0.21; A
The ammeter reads 160; A
